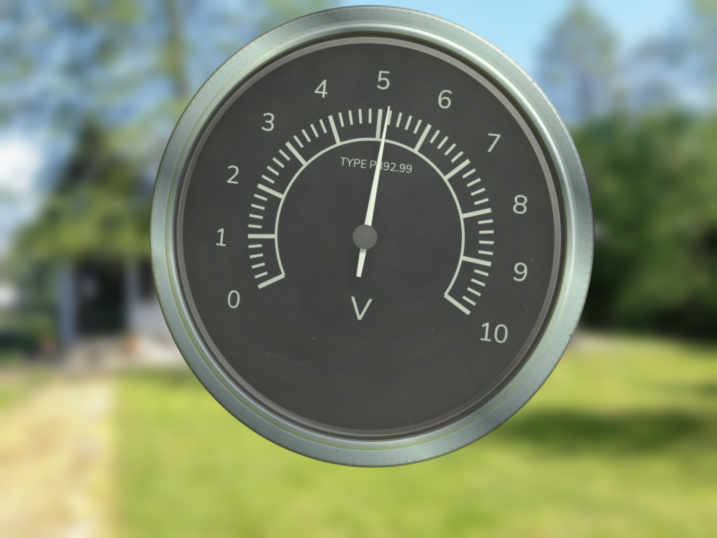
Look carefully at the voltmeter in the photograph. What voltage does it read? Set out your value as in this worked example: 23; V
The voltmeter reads 5.2; V
